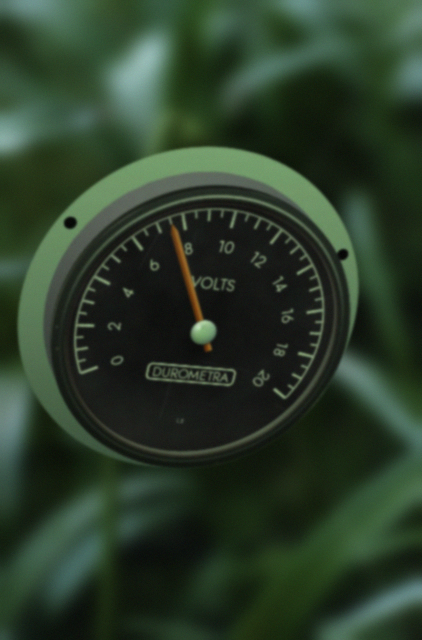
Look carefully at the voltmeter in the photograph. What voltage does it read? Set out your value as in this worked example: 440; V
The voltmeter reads 7.5; V
